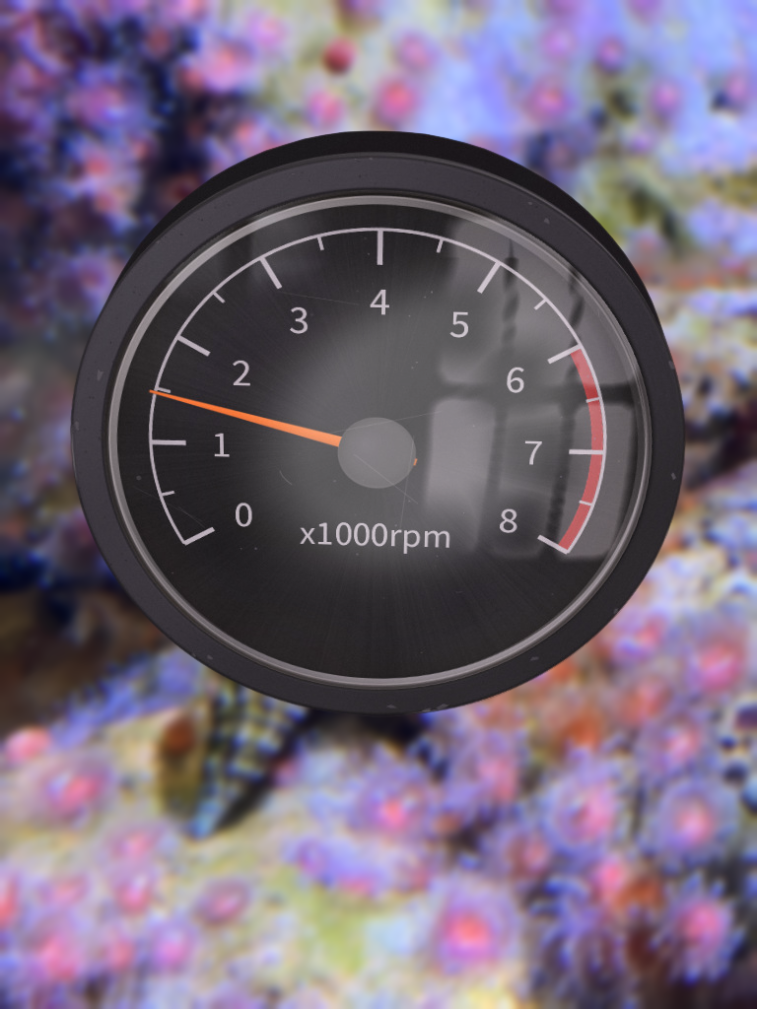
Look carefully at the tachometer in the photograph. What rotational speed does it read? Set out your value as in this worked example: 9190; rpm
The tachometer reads 1500; rpm
